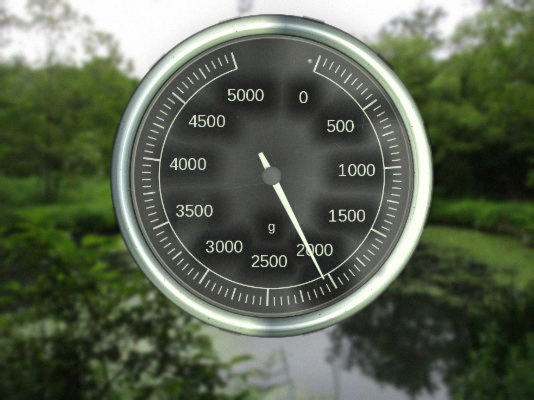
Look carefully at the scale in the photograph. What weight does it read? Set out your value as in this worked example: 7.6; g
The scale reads 2050; g
